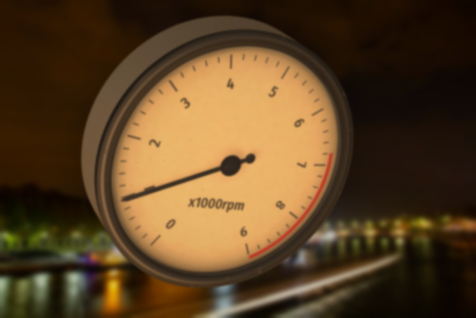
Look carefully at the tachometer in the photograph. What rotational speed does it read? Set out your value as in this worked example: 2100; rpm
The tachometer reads 1000; rpm
